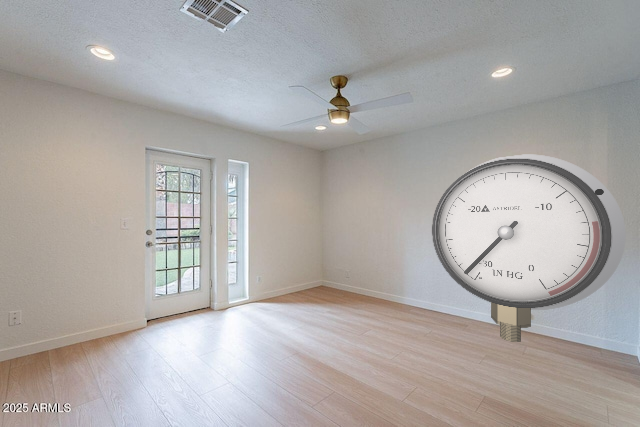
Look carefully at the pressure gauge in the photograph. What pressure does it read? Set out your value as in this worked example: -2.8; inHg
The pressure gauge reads -29; inHg
